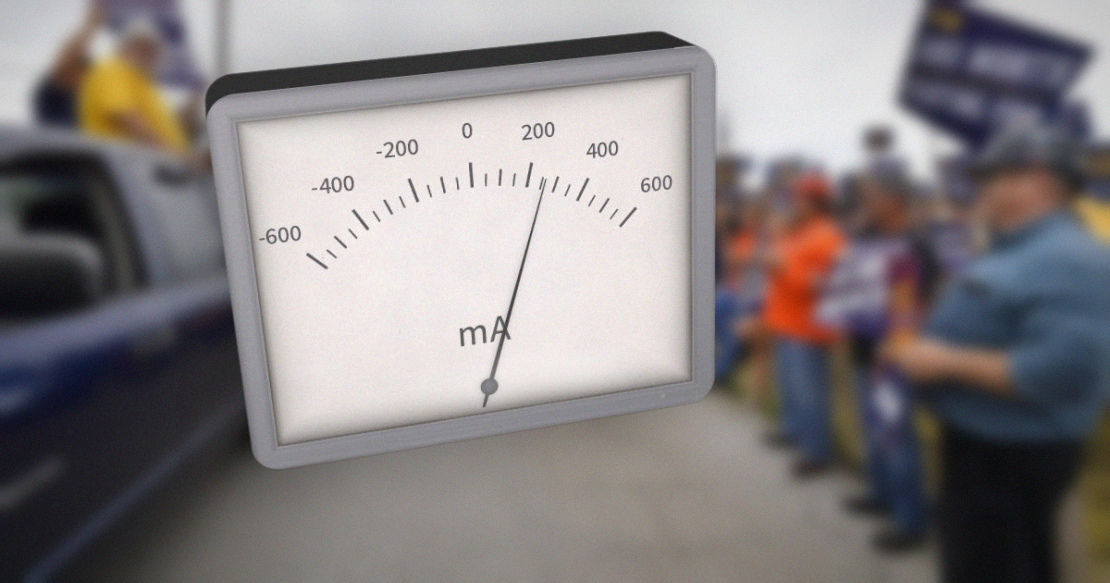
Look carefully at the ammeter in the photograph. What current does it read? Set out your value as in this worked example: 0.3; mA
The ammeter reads 250; mA
